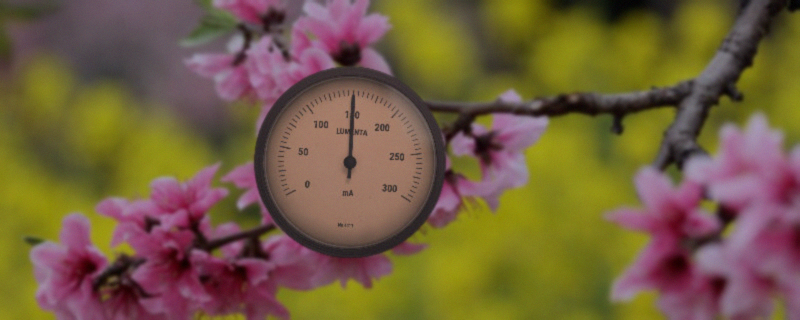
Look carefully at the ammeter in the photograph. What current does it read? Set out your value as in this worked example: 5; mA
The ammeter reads 150; mA
